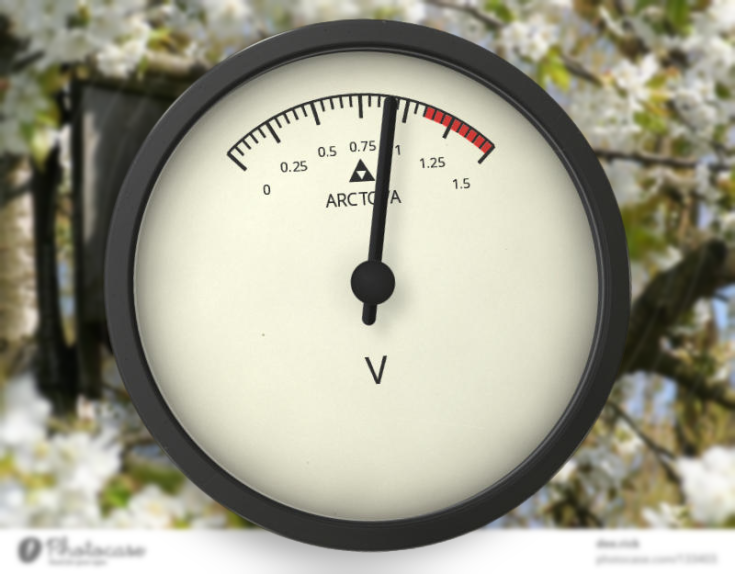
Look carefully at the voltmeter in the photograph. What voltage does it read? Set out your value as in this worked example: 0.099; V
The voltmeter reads 0.9; V
